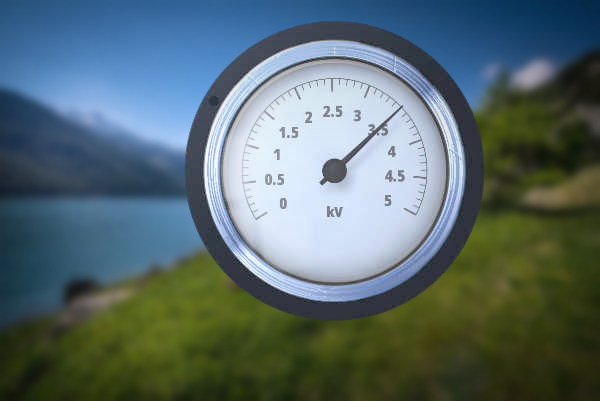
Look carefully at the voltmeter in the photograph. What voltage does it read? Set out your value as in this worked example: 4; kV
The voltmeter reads 3.5; kV
